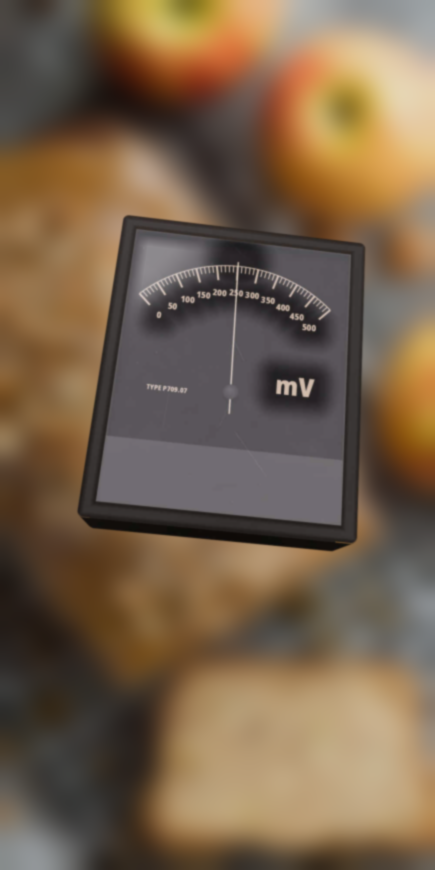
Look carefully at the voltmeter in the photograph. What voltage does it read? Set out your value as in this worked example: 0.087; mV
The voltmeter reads 250; mV
